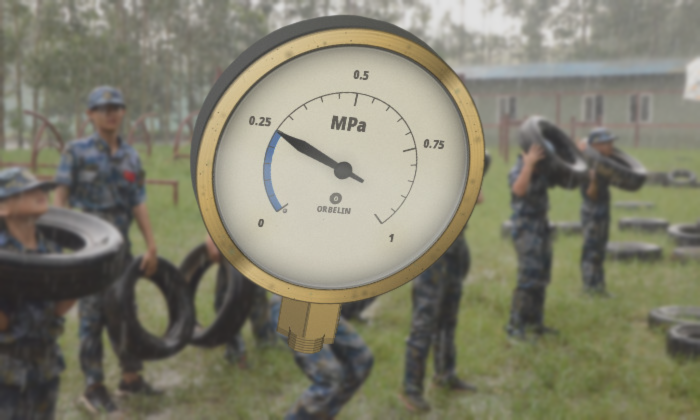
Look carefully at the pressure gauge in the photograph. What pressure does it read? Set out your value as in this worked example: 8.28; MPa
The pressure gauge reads 0.25; MPa
